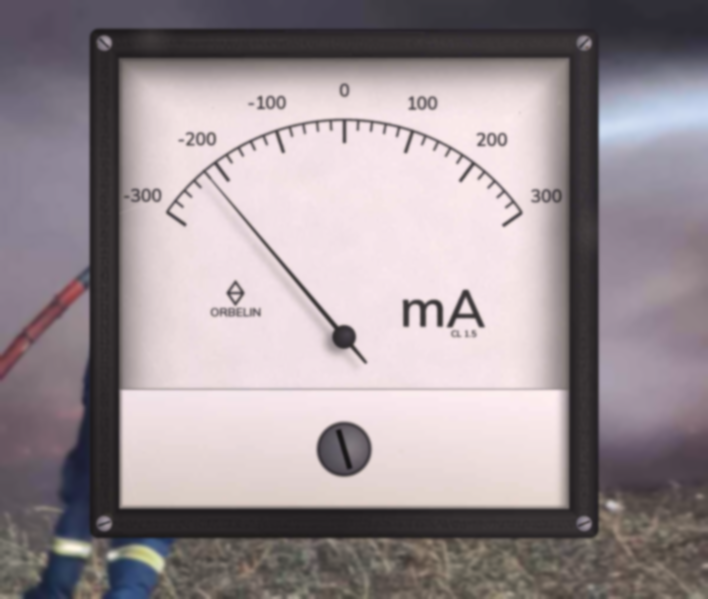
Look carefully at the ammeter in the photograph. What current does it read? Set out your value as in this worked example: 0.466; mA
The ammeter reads -220; mA
